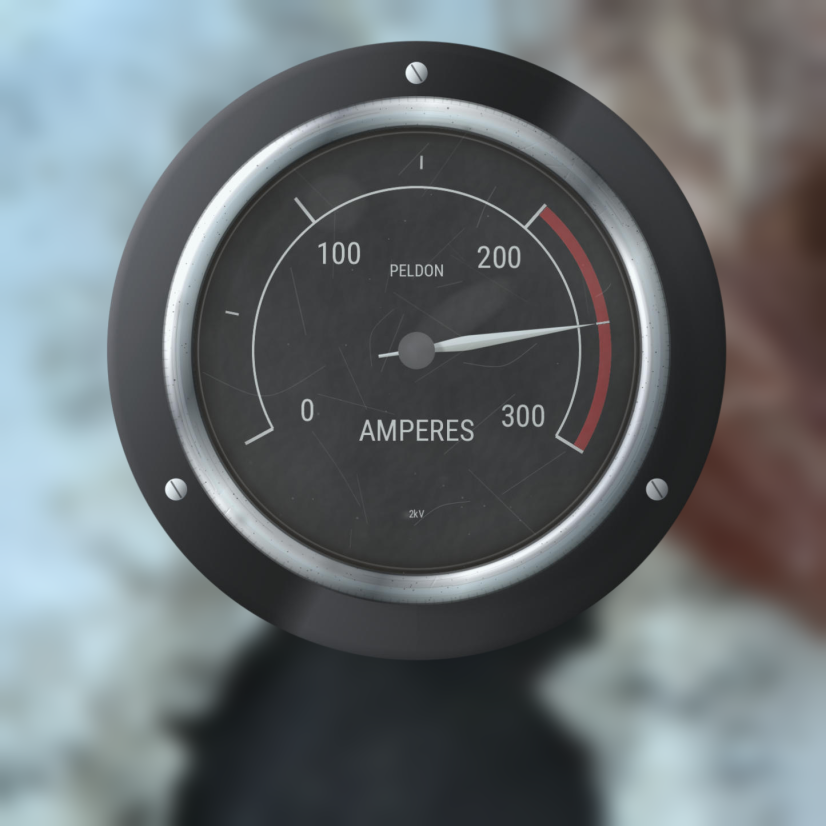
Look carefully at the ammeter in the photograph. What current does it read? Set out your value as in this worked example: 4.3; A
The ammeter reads 250; A
